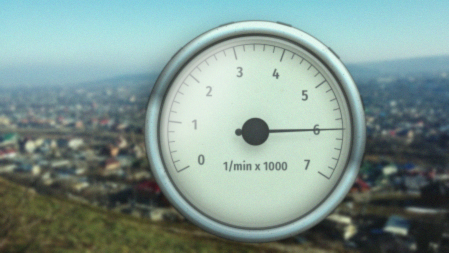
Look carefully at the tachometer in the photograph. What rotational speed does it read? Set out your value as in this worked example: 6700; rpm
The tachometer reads 6000; rpm
